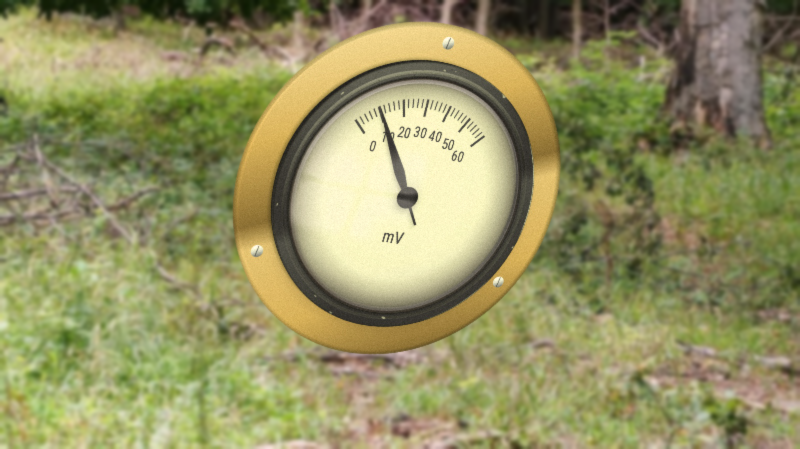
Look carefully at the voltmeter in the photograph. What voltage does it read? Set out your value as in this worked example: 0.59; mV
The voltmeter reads 10; mV
